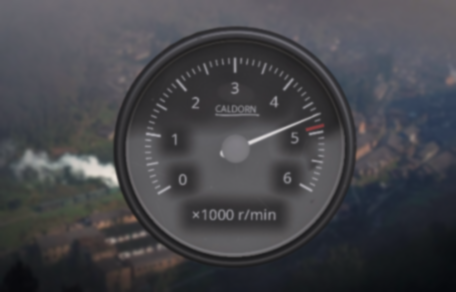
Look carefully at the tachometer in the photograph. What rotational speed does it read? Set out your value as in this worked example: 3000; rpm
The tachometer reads 4700; rpm
